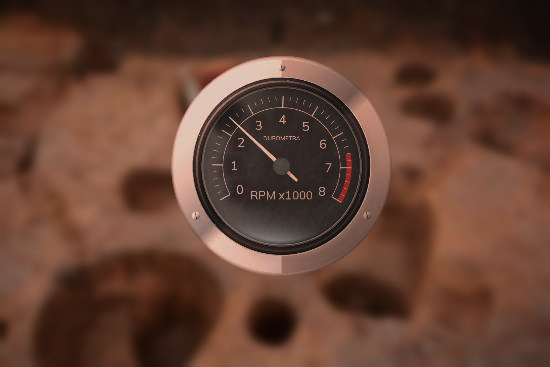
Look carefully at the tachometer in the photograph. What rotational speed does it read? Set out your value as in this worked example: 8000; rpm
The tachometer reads 2400; rpm
